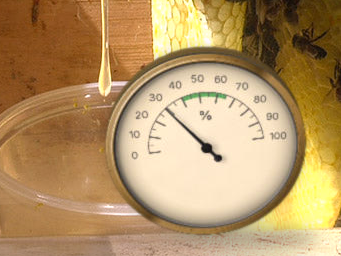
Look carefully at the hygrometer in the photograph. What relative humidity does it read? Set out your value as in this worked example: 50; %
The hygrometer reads 30; %
